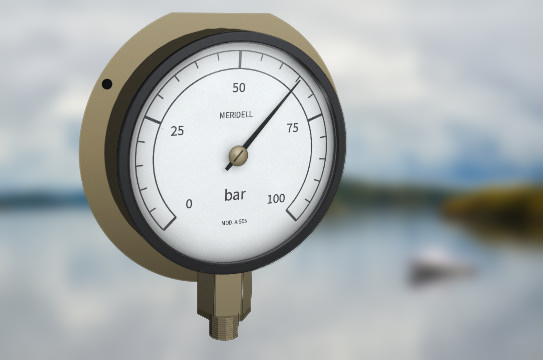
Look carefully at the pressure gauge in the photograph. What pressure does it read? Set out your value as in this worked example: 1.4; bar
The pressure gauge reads 65; bar
